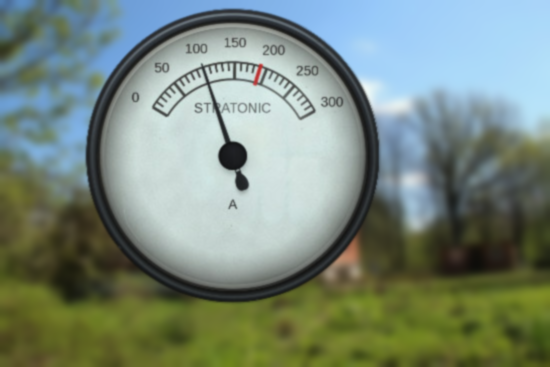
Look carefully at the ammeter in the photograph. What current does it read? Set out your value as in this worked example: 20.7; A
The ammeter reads 100; A
